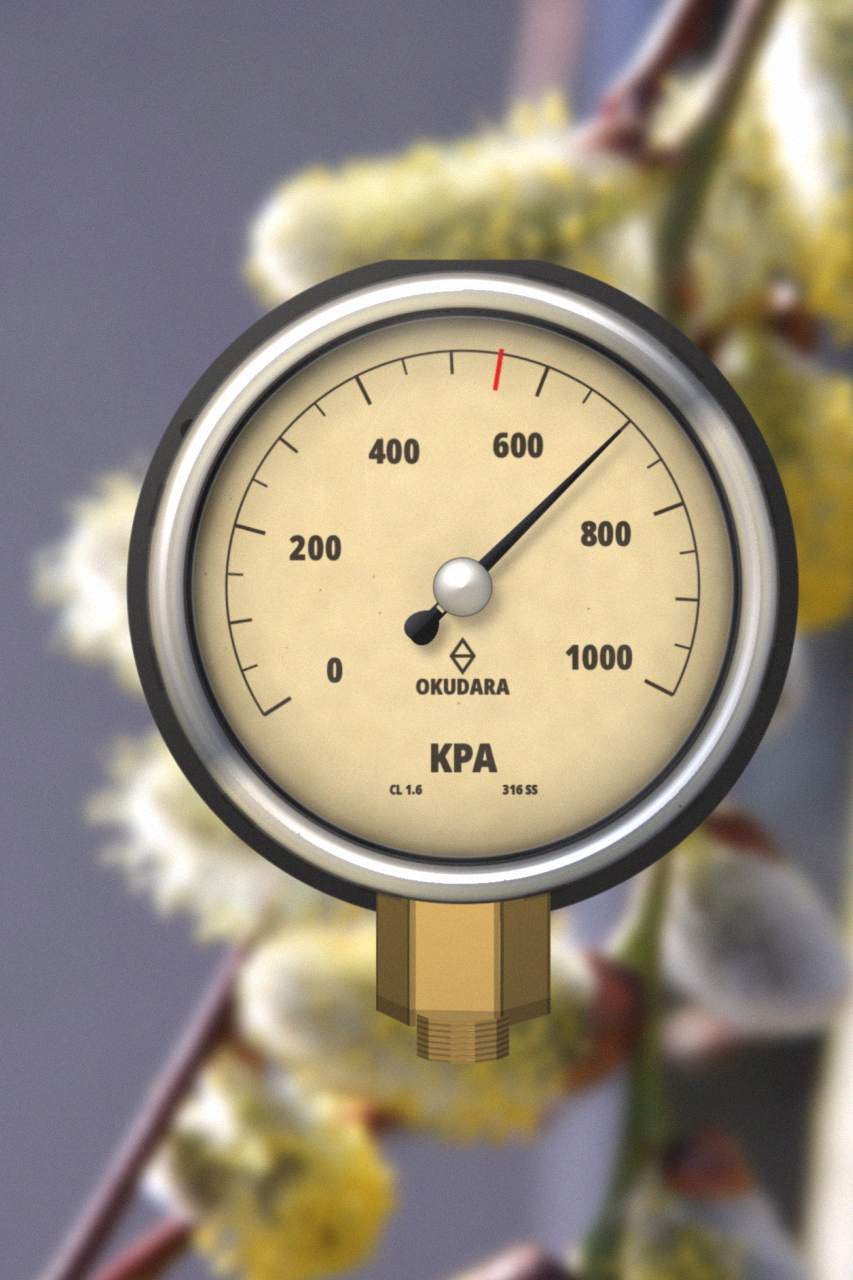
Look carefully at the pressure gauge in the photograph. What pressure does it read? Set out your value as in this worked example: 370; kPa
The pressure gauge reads 700; kPa
